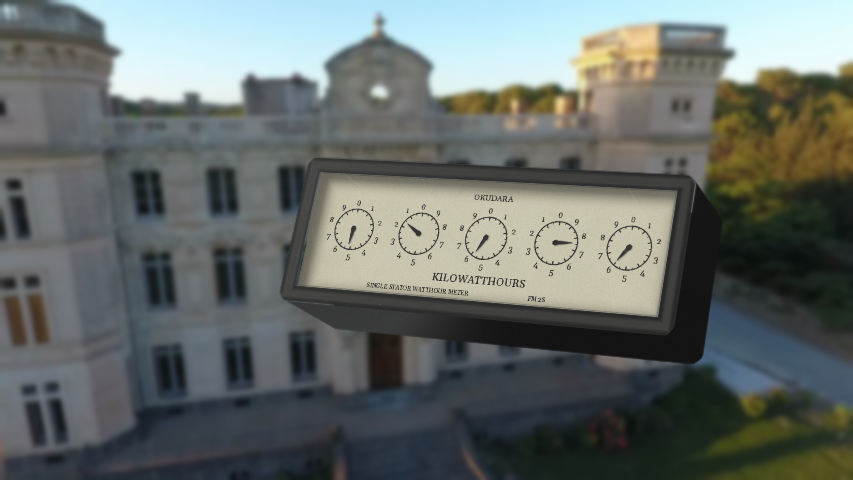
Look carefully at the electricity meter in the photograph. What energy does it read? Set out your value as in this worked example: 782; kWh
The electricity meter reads 51576; kWh
